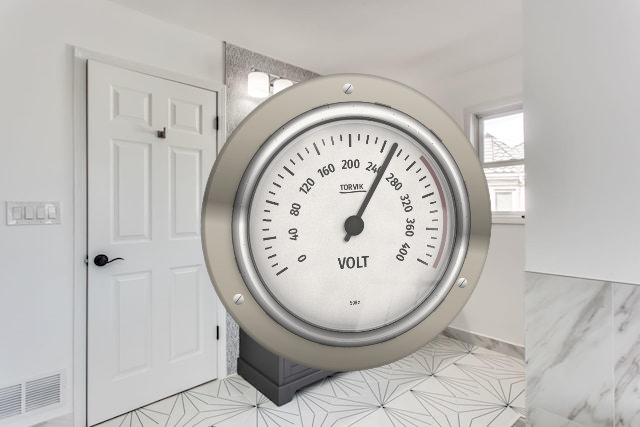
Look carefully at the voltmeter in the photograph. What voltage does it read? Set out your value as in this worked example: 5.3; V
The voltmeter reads 250; V
